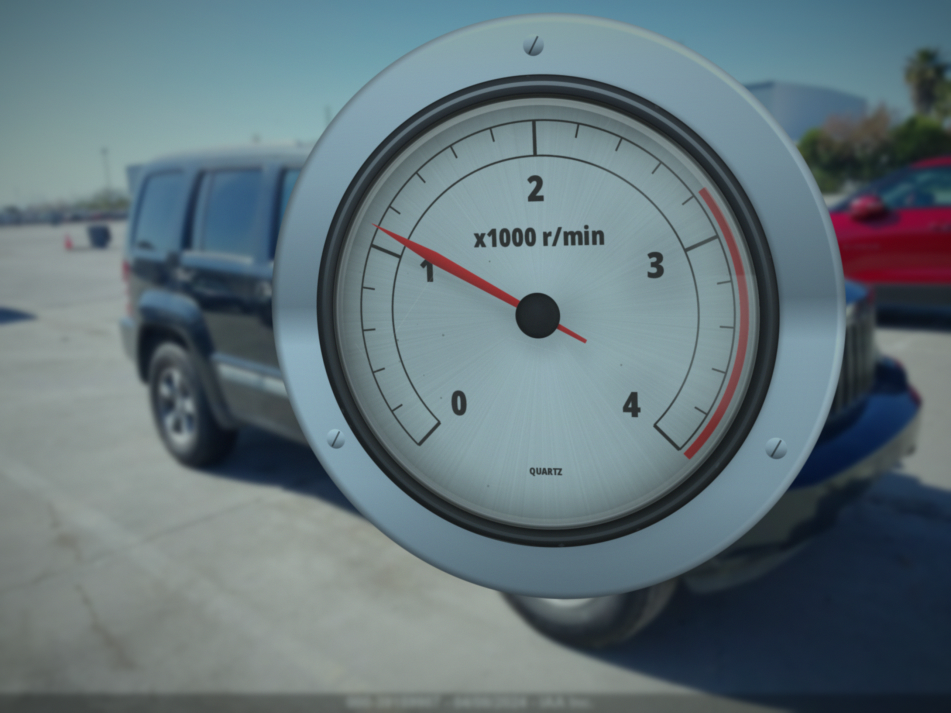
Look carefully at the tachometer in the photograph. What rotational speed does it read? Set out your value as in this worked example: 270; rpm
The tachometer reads 1100; rpm
